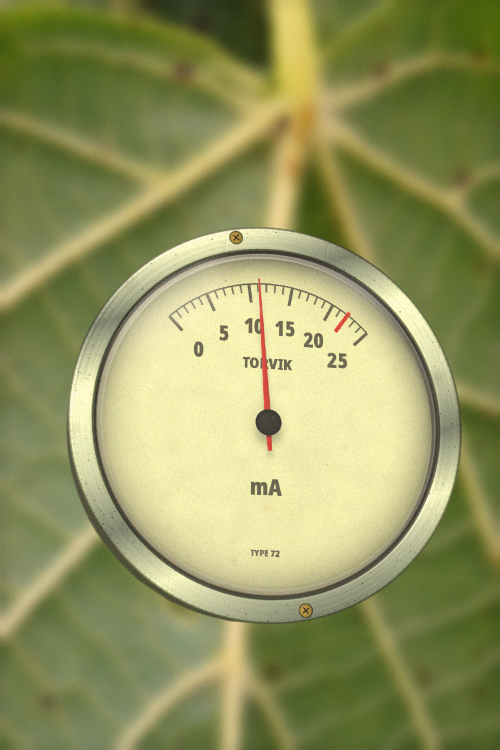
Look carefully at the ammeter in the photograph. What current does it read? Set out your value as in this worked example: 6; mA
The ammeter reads 11; mA
